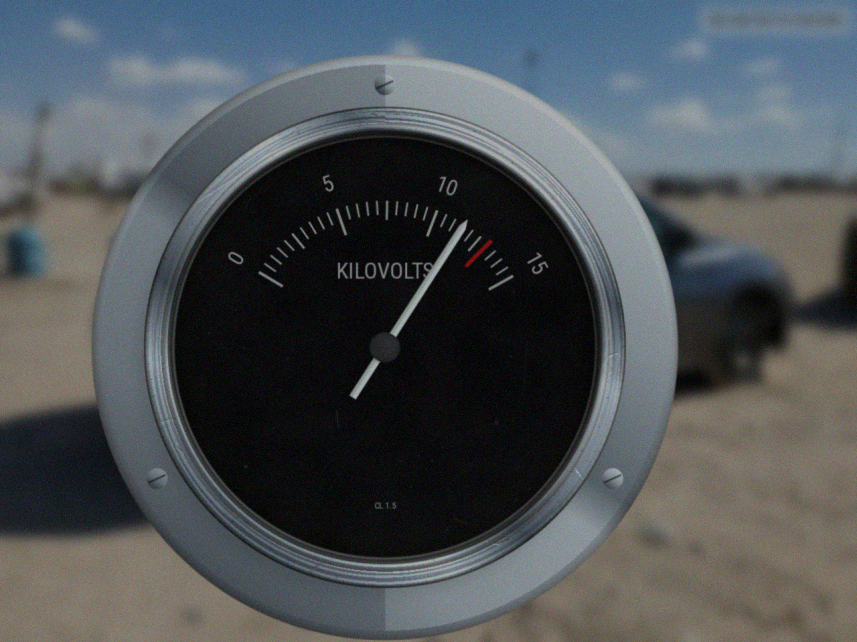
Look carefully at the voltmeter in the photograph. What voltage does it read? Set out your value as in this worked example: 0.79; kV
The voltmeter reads 11.5; kV
